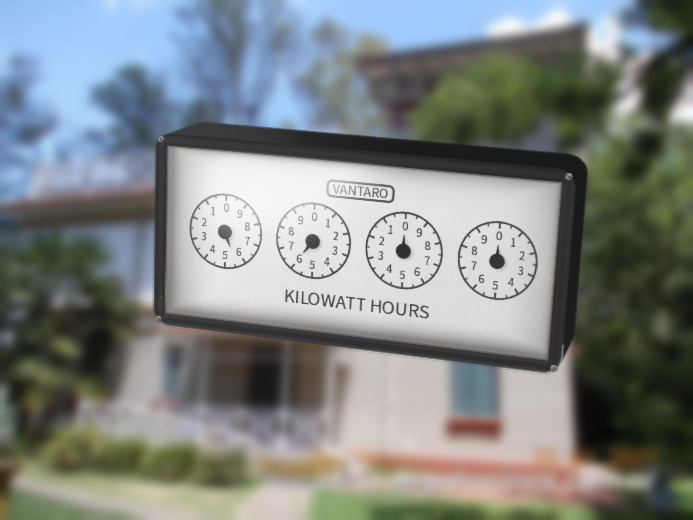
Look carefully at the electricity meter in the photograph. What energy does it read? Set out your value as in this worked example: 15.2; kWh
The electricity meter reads 5600; kWh
